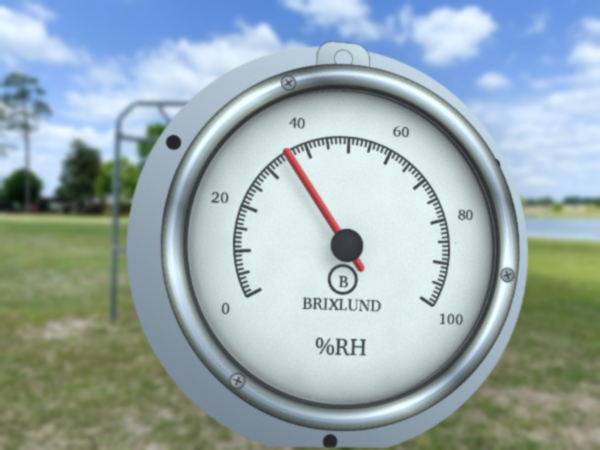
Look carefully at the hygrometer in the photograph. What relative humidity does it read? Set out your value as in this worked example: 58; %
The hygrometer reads 35; %
